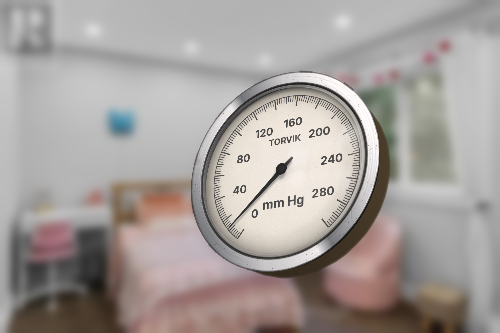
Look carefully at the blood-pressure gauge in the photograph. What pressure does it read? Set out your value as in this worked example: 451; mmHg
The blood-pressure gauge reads 10; mmHg
